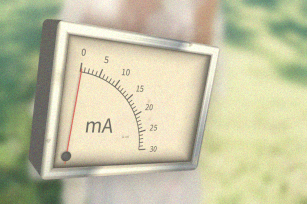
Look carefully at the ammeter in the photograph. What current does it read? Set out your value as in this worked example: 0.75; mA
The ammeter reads 0; mA
